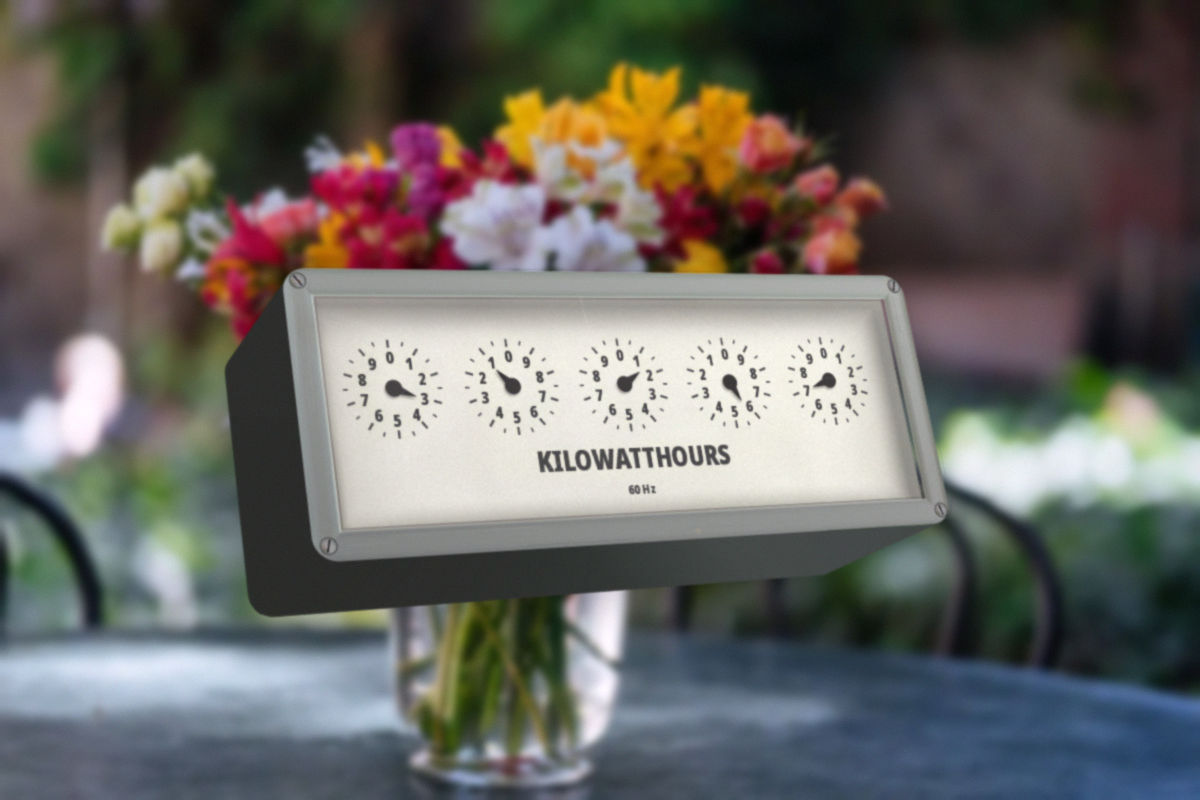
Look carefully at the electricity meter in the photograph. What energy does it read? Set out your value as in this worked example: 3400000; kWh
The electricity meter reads 31157; kWh
